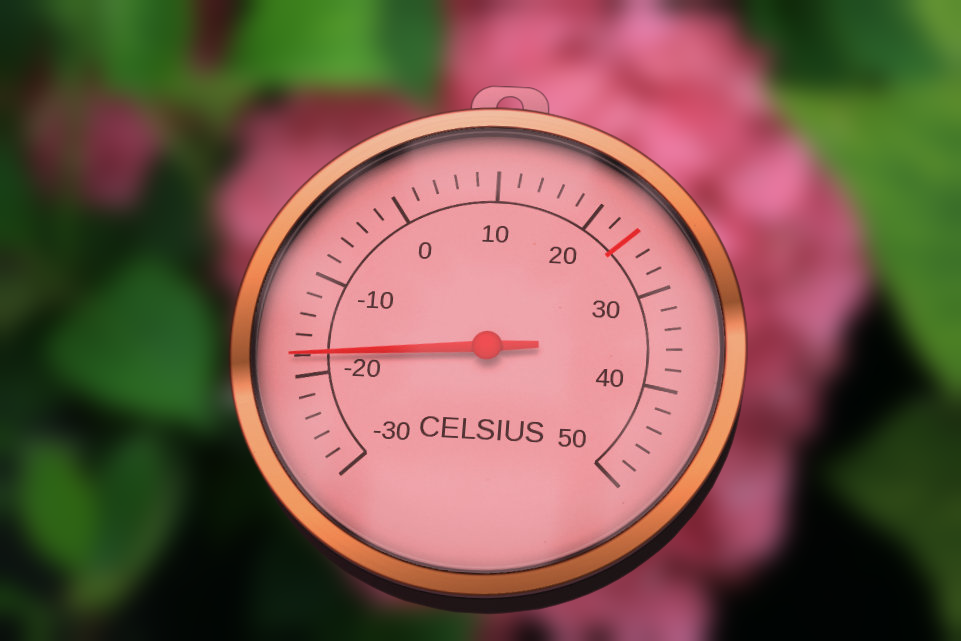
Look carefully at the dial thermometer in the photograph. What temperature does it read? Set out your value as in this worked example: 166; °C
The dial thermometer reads -18; °C
